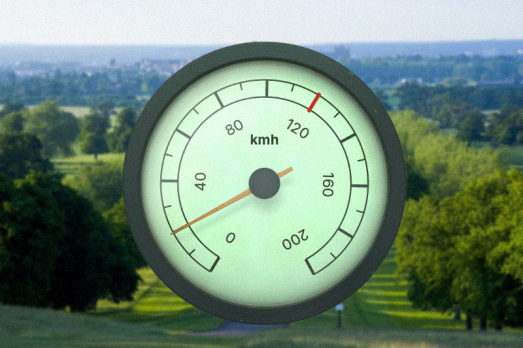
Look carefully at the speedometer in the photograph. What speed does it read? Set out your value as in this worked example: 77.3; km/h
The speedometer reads 20; km/h
